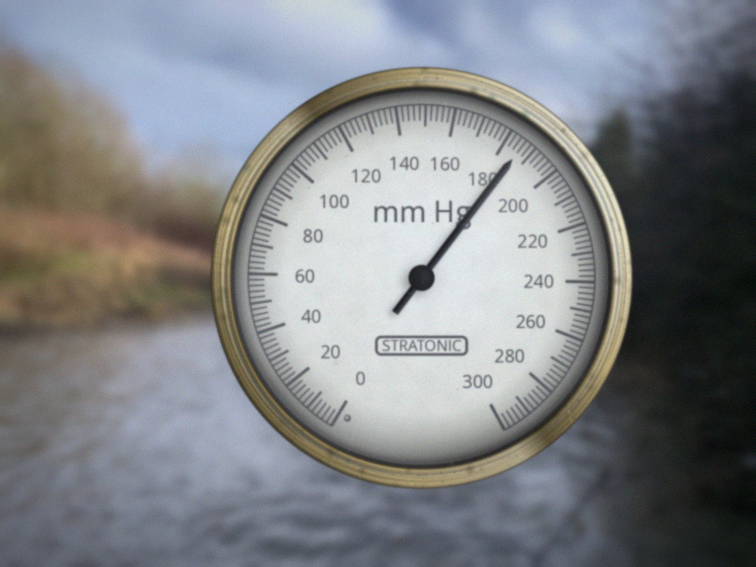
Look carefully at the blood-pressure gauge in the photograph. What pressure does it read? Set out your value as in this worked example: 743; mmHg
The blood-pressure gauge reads 186; mmHg
